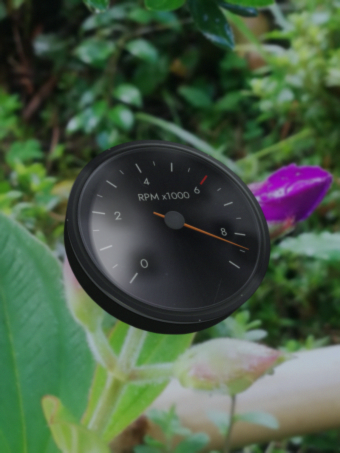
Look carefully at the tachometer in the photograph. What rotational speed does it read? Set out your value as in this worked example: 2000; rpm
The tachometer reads 8500; rpm
